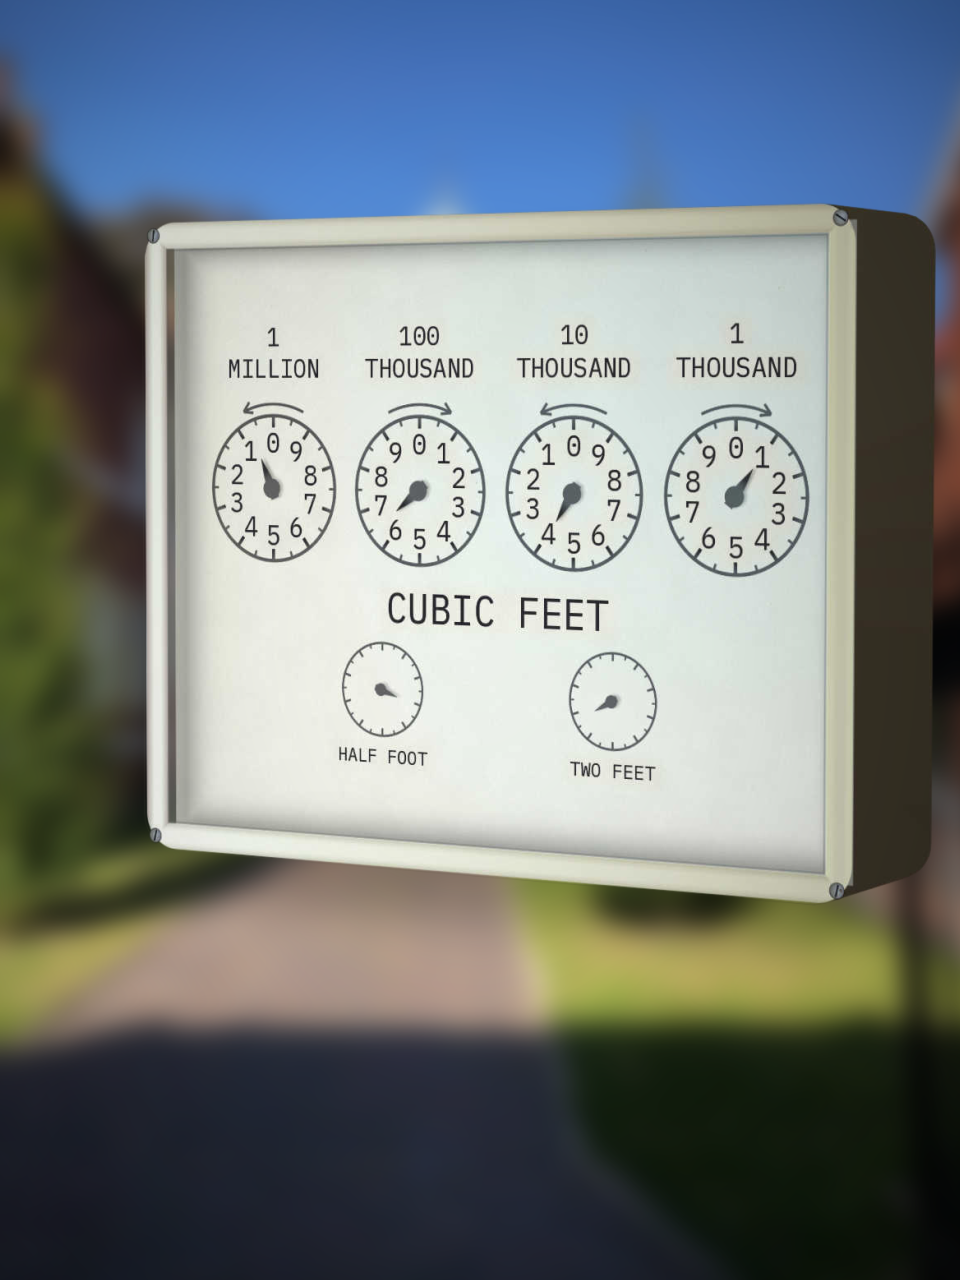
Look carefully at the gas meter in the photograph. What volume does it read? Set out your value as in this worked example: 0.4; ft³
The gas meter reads 64100; ft³
